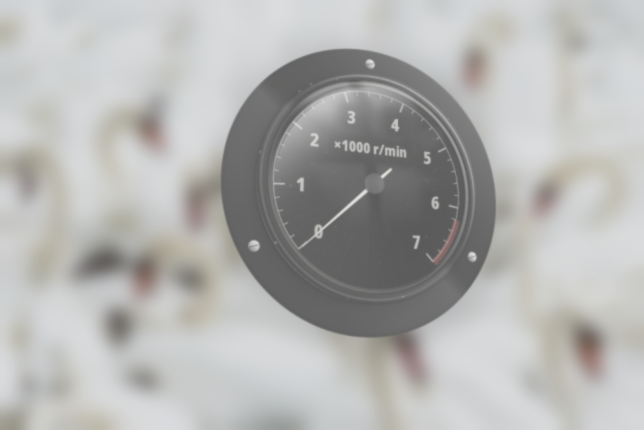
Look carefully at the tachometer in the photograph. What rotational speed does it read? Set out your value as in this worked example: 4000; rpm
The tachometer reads 0; rpm
